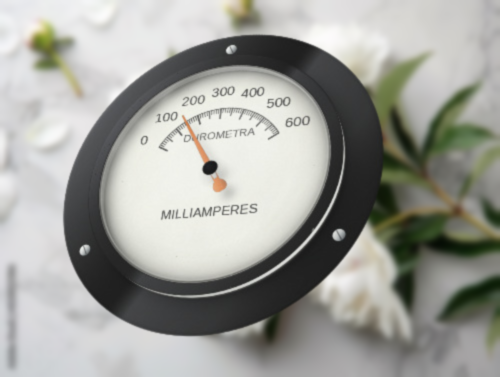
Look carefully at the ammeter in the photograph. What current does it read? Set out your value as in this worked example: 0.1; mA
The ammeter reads 150; mA
